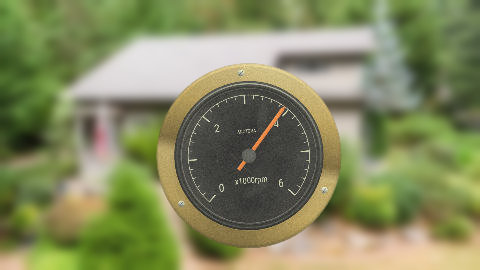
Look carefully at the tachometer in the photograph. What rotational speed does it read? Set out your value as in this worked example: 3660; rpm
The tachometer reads 3900; rpm
